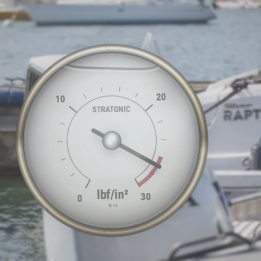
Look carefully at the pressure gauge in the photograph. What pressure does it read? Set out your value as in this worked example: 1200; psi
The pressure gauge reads 27; psi
